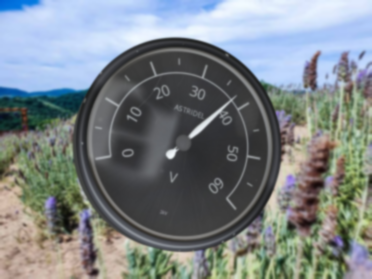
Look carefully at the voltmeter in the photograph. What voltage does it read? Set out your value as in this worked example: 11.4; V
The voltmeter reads 37.5; V
